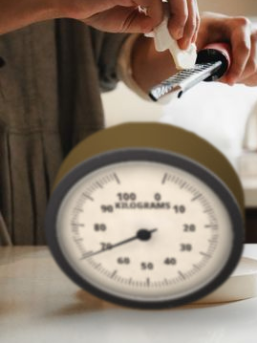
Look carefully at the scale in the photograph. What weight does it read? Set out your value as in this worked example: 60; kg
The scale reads 70; kg
